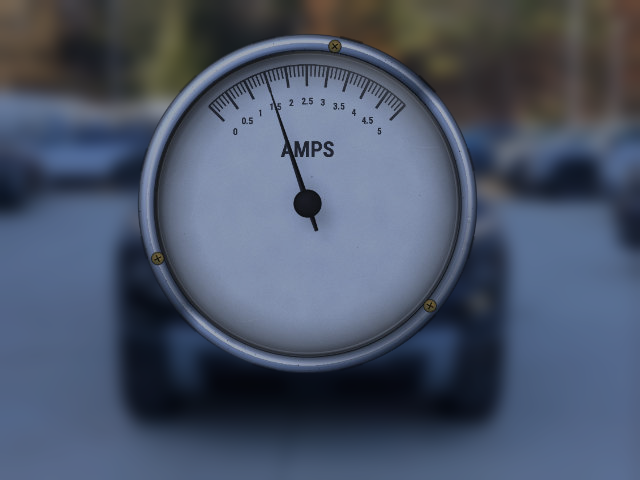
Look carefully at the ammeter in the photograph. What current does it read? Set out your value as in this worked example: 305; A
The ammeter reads 1.5; A
